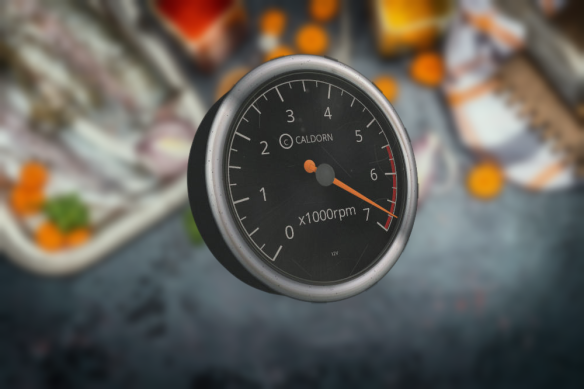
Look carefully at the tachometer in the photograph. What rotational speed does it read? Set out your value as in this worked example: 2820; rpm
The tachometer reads 6750; rpm
